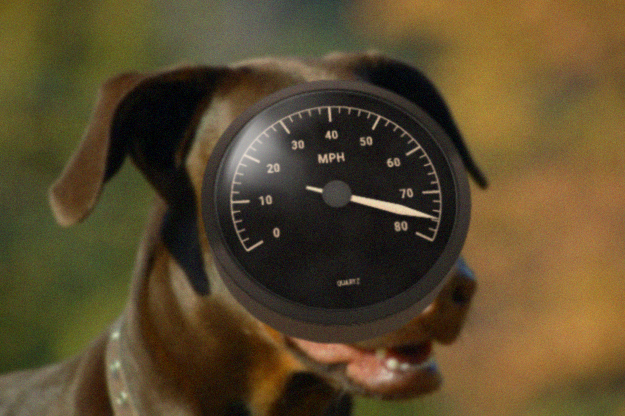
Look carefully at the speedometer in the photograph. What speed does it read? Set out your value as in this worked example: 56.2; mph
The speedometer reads 76; mph
